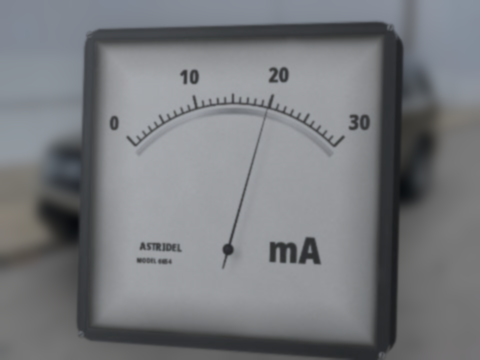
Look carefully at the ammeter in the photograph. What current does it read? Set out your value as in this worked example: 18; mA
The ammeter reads 20; mA
